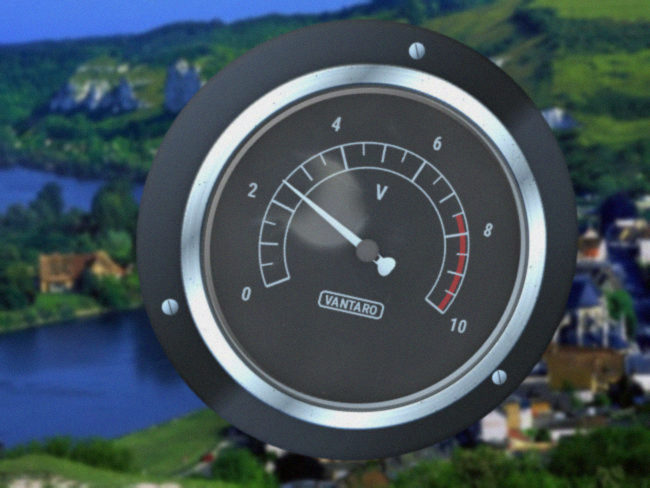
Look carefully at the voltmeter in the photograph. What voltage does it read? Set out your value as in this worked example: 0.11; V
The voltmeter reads 2.5; V
